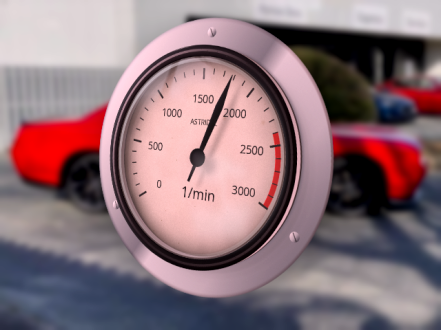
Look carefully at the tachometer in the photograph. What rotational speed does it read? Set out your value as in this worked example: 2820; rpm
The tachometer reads 1800; rpm
